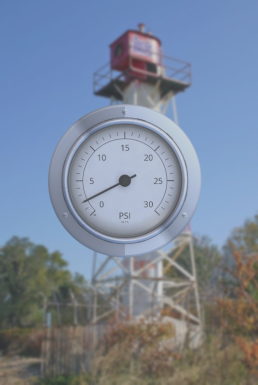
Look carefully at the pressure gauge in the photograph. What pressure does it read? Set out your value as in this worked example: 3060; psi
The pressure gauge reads 2; psi
